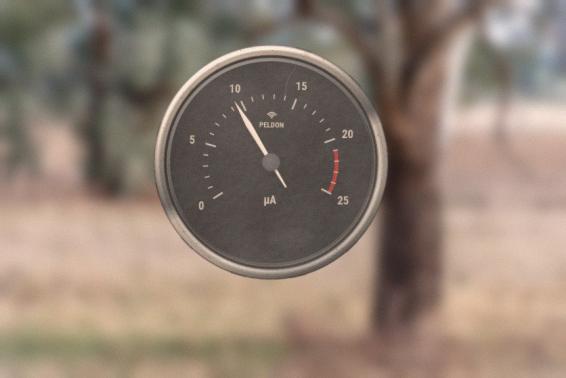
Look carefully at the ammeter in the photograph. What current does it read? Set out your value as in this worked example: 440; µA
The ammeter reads 9.5; µA
